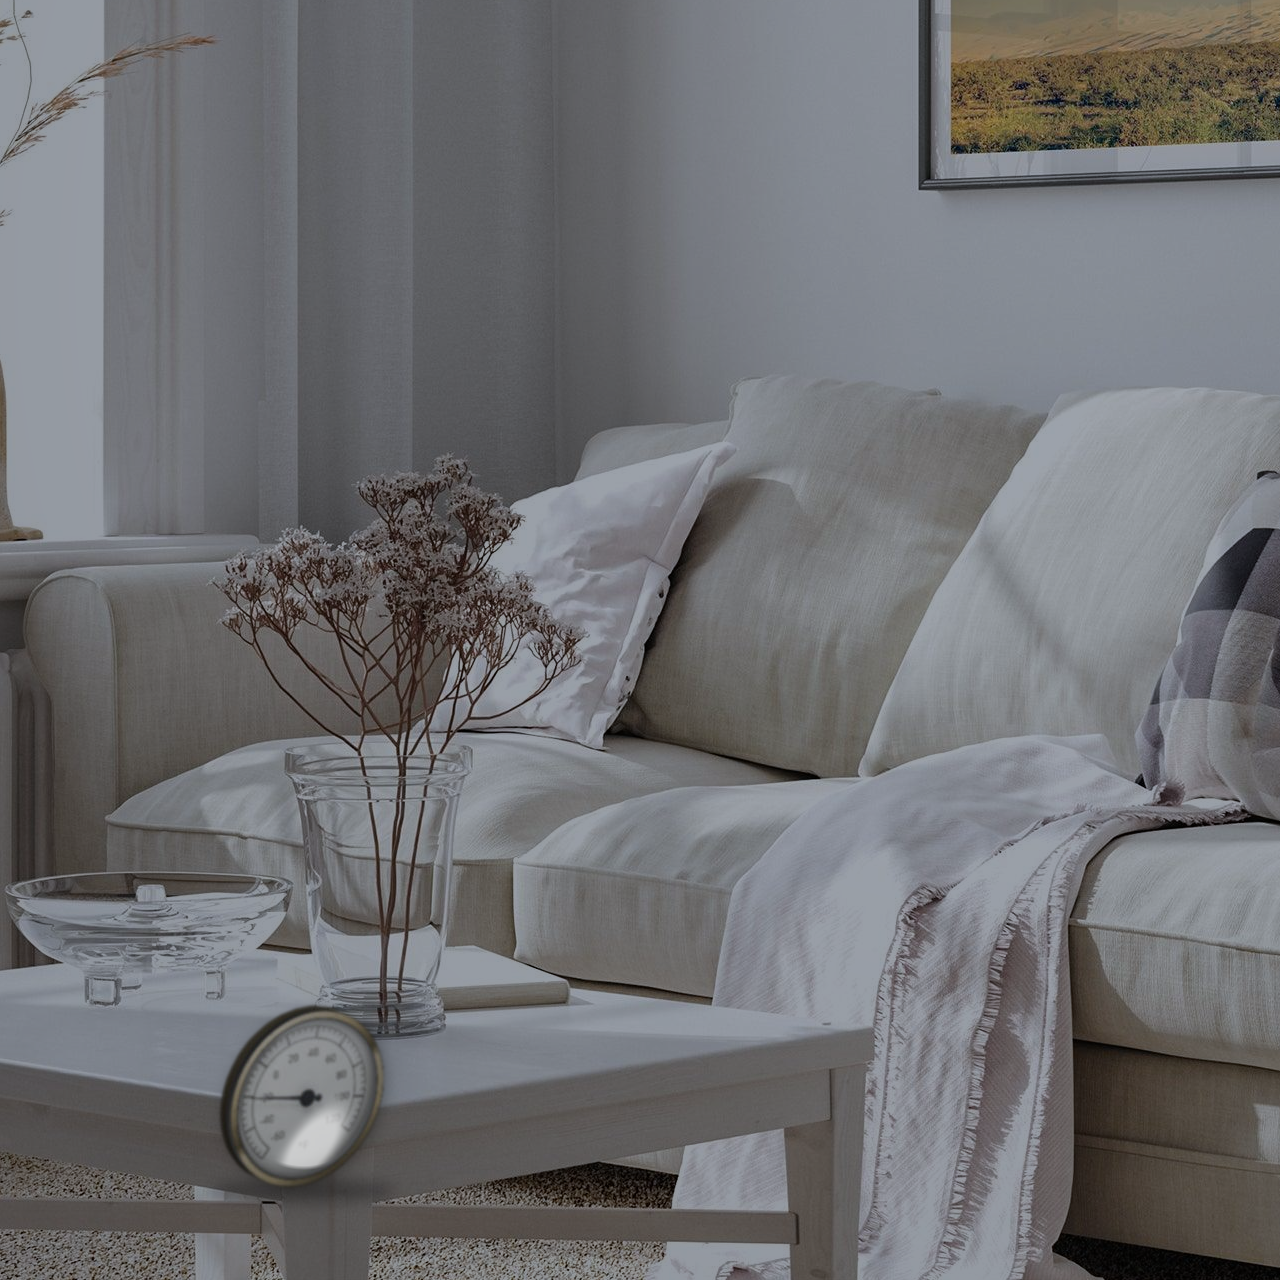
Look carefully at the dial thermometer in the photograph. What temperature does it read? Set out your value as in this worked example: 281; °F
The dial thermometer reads -20; °F
